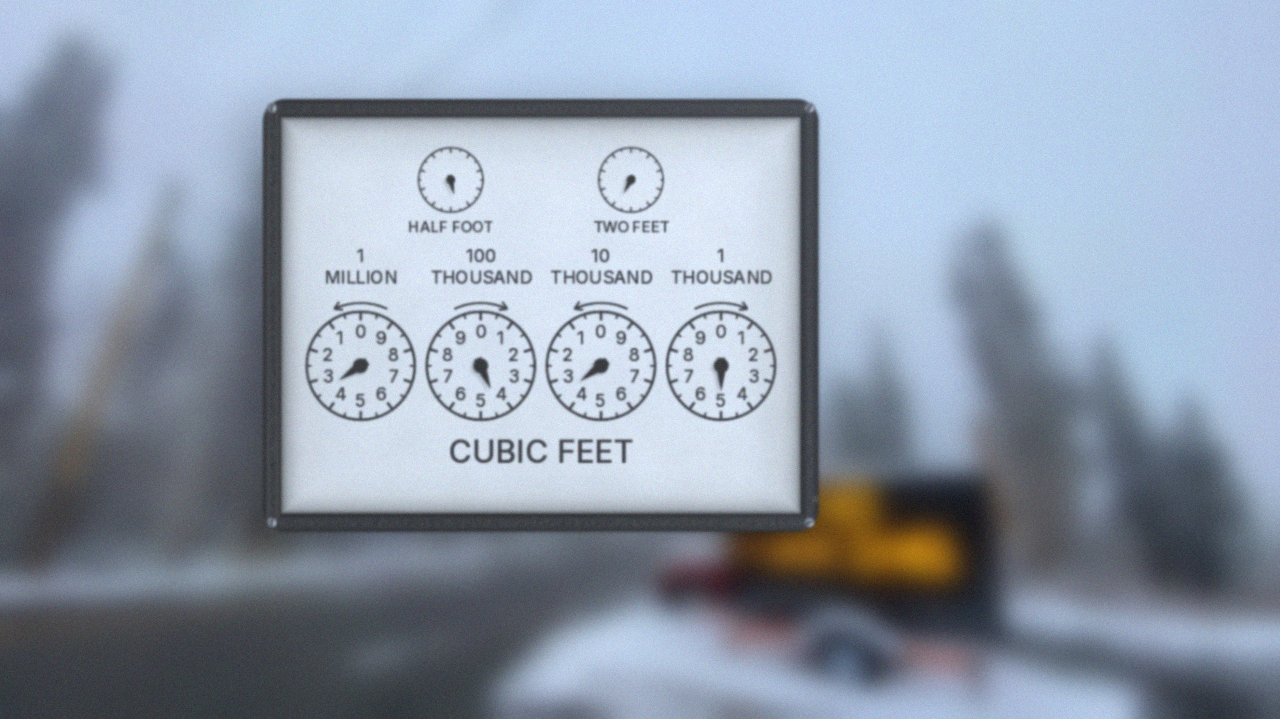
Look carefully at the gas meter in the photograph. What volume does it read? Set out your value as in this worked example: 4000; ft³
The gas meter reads 343500; ft³
